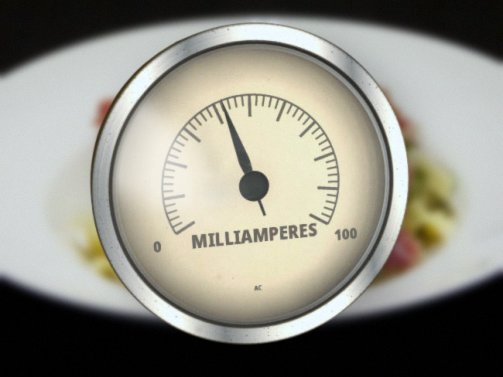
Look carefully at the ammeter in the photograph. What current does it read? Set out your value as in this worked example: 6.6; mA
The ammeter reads 42; mA
